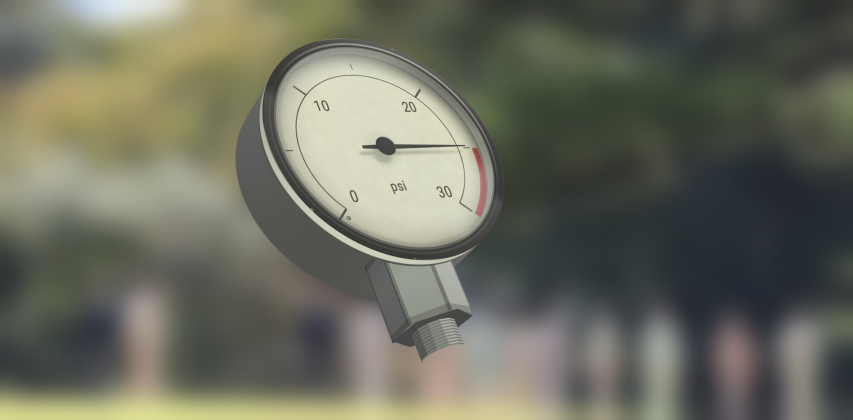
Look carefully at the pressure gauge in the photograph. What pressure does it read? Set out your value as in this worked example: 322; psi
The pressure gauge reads 25; psi
